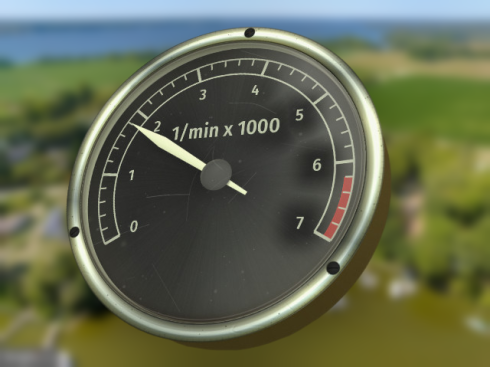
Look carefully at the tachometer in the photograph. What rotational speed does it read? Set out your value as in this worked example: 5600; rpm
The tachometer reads 1800; rpm
